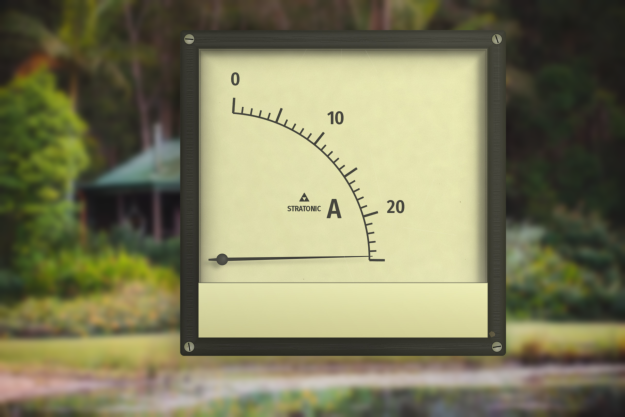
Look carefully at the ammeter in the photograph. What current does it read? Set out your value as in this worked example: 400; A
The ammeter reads 24.5; A
